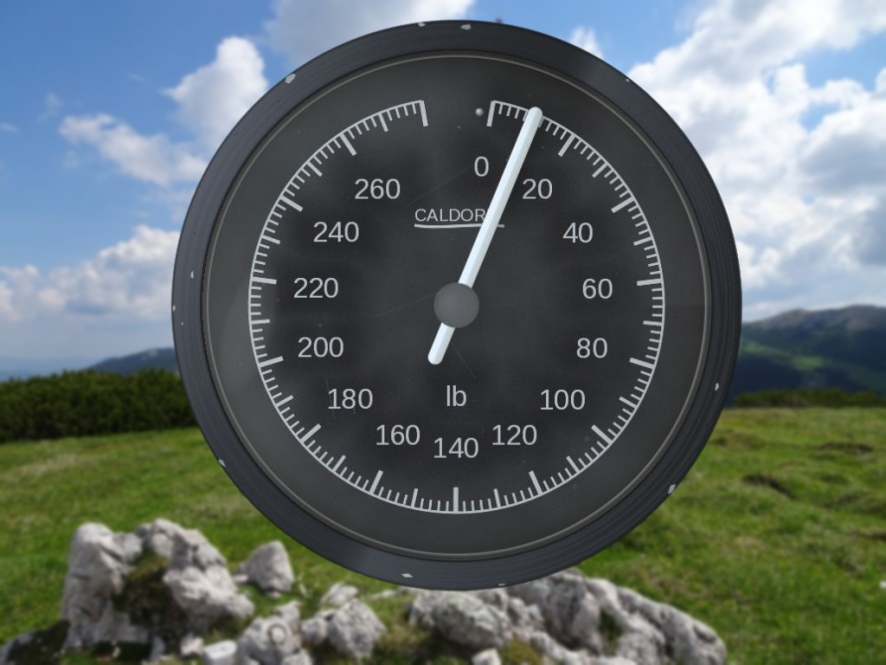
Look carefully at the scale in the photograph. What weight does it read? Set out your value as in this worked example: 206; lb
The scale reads 10; lb
